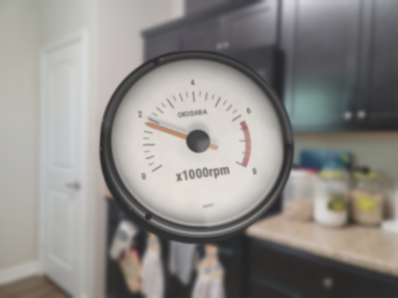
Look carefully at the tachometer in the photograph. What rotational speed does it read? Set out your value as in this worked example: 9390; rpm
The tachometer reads 1750; rpm
